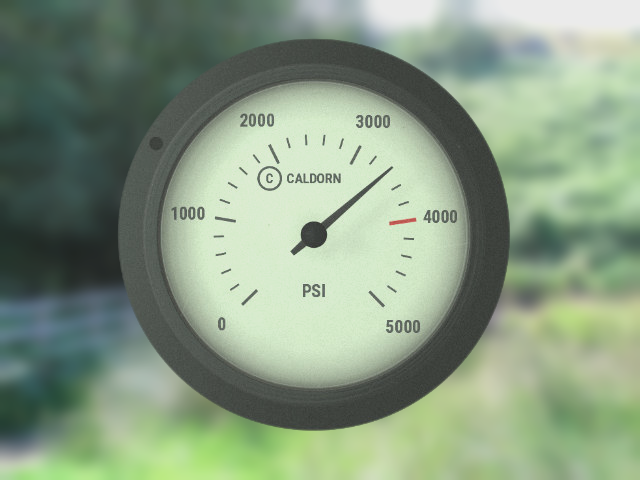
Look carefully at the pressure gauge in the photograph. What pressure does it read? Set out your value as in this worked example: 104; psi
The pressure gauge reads 3400; psi
